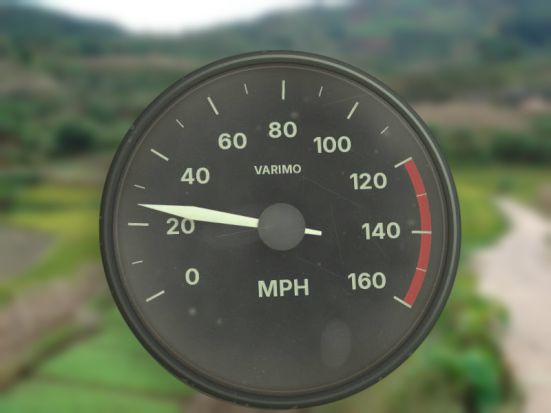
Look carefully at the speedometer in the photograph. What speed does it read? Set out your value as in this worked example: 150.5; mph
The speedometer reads 25; mph
